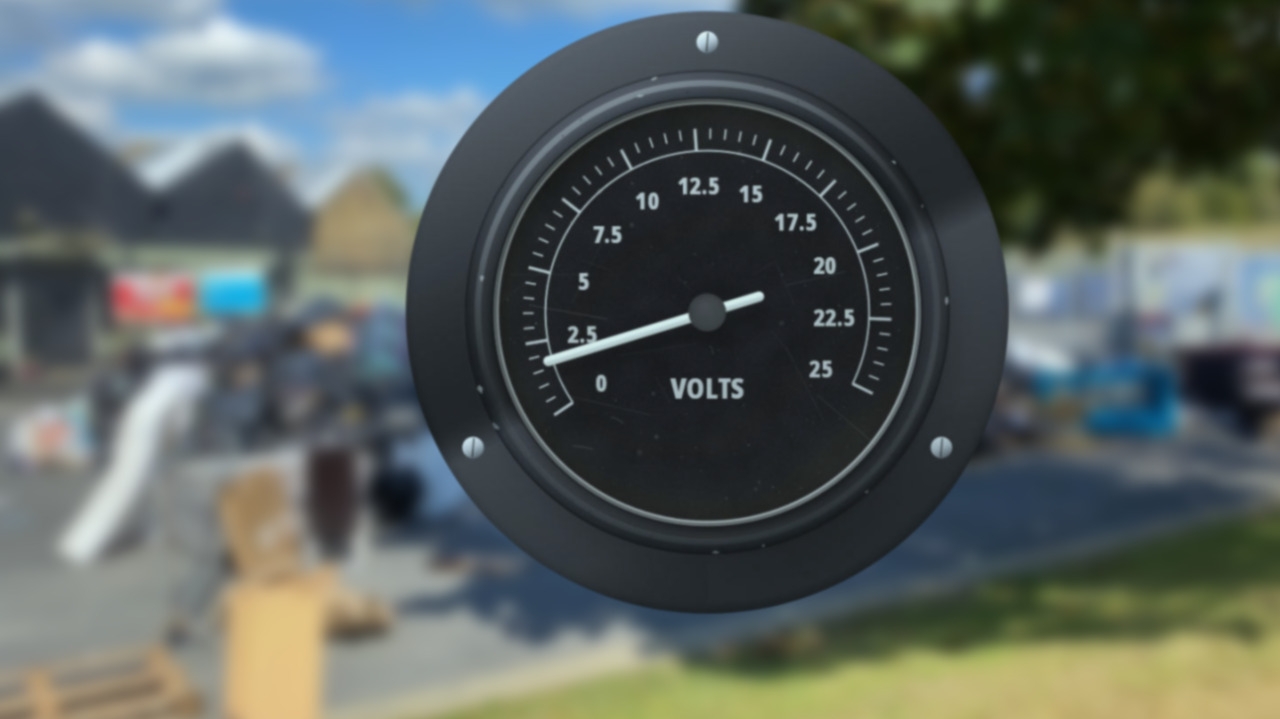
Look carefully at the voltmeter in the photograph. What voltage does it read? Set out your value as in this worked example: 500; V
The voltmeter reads 1.75; V
